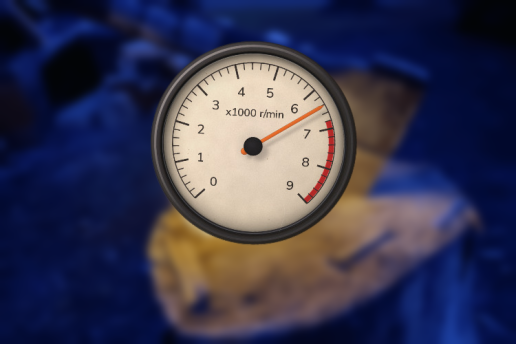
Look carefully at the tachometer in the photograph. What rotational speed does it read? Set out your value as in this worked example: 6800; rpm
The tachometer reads 6400; rpm
